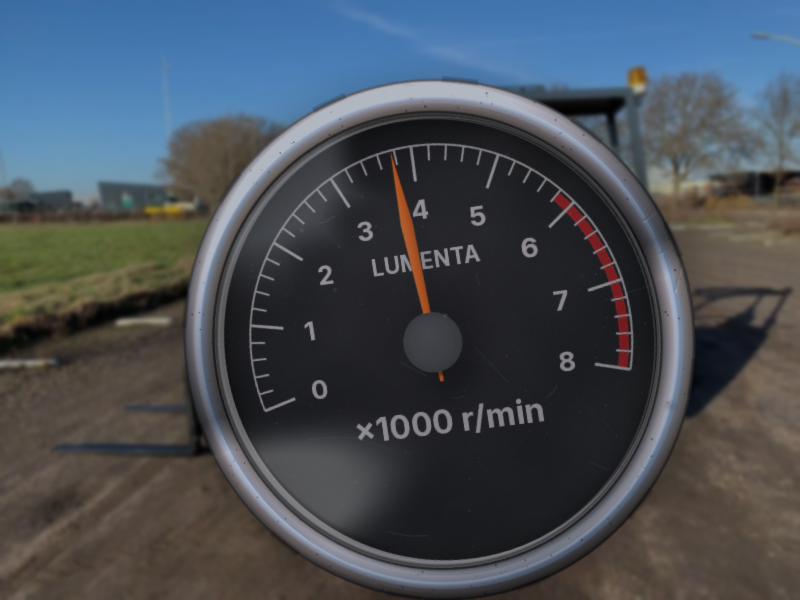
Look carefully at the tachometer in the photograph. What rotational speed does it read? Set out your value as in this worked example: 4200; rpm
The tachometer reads 3800; rpm
